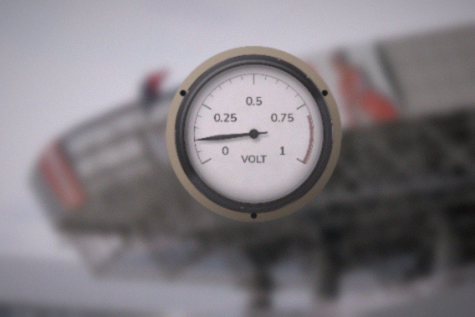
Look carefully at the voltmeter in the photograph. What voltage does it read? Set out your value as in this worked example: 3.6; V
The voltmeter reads 0.1; V
